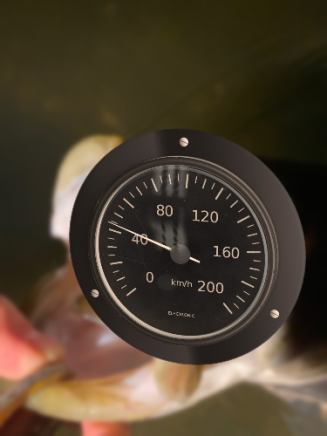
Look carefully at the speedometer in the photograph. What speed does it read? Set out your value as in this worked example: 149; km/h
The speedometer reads 45; km/h
